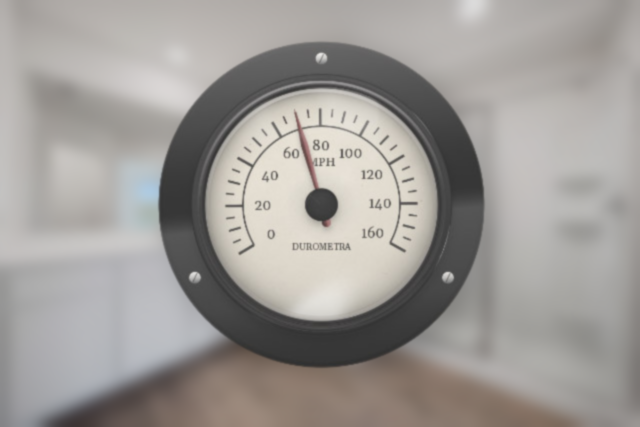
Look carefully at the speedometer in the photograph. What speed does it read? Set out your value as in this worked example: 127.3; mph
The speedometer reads 70; mph
